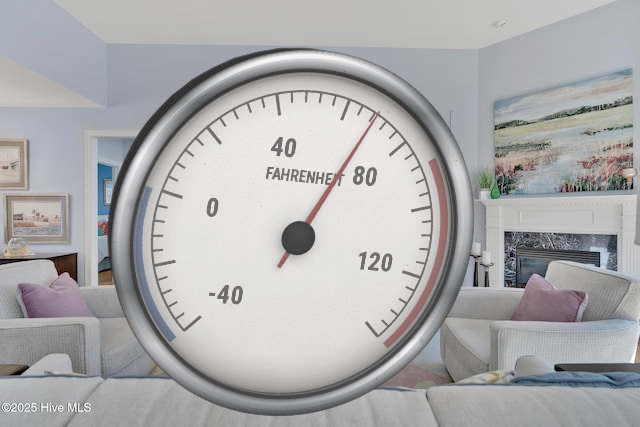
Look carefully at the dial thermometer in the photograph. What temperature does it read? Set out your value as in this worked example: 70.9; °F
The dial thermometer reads 68; °F
